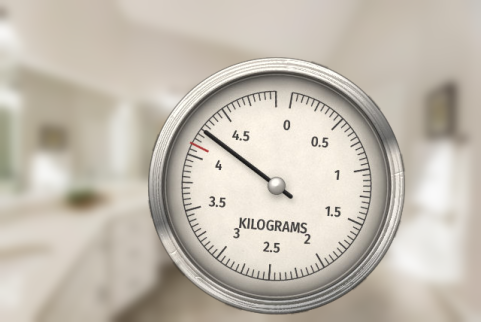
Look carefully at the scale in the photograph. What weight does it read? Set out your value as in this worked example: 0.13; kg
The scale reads 4.25; kg
